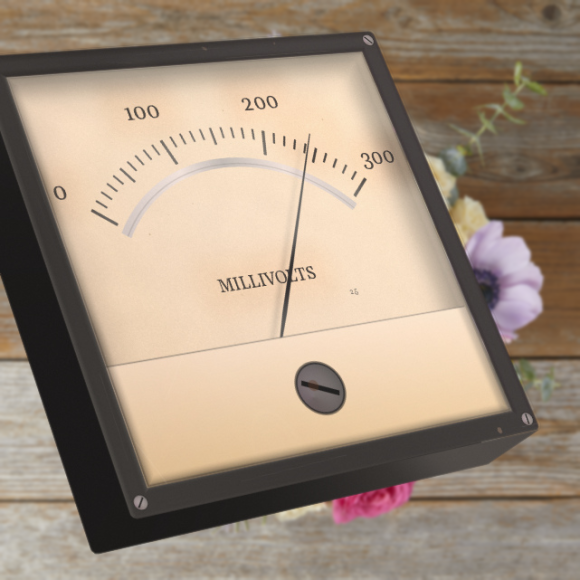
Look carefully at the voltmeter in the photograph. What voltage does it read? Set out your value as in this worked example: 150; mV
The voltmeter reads 240; mV
